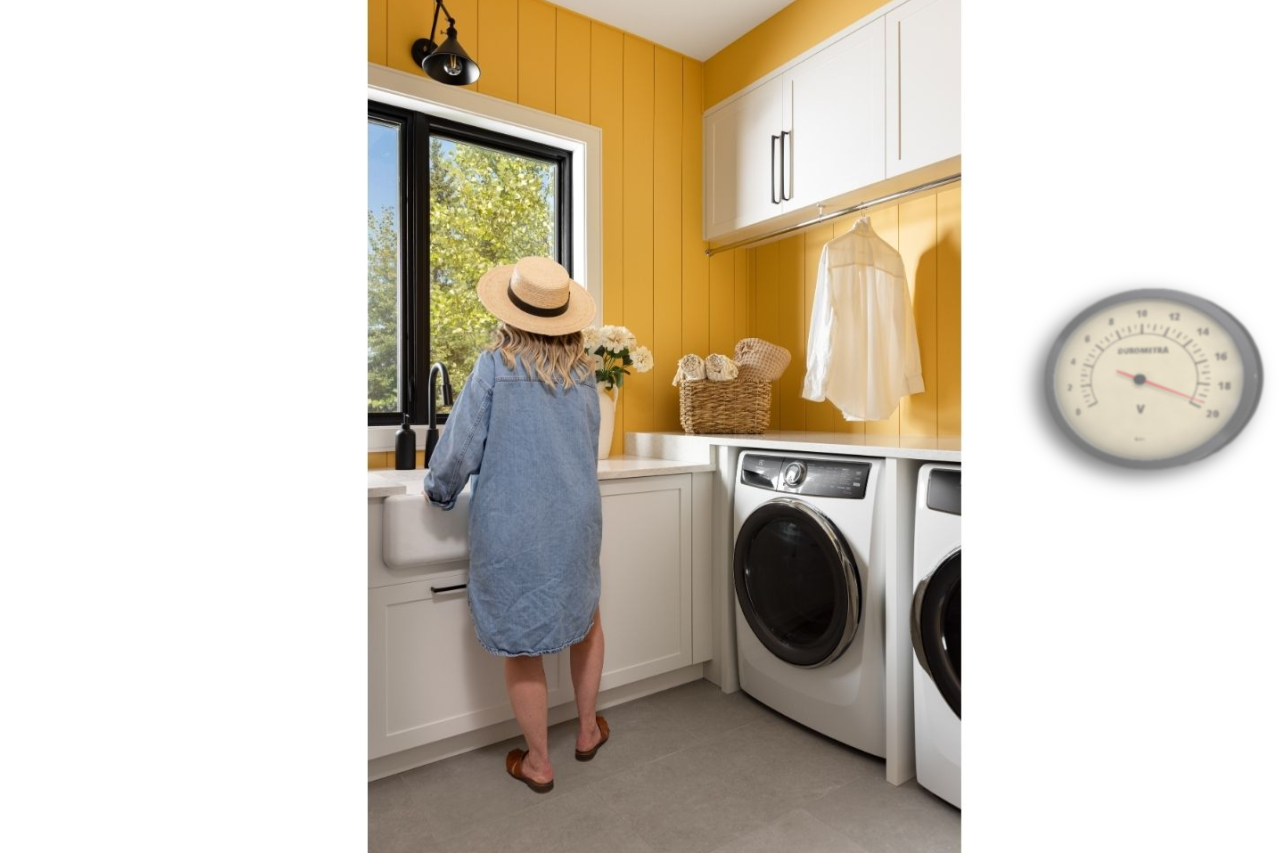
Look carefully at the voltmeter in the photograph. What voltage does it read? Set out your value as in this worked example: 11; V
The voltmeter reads 19.5; V
